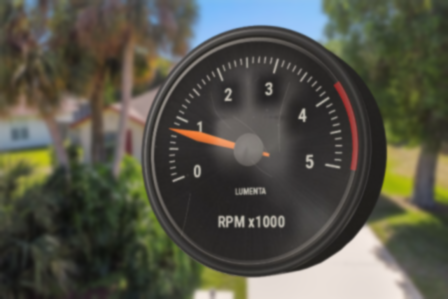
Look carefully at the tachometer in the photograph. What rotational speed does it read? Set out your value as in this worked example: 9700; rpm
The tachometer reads 800; rpm
